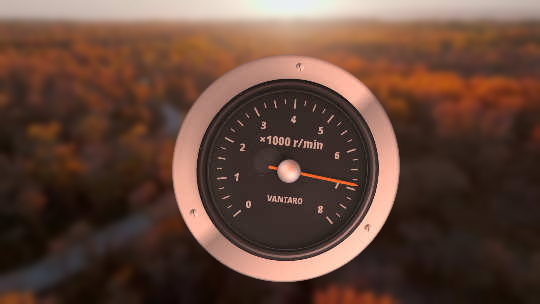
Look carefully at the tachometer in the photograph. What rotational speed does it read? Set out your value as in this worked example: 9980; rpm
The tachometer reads 6875; rpm
